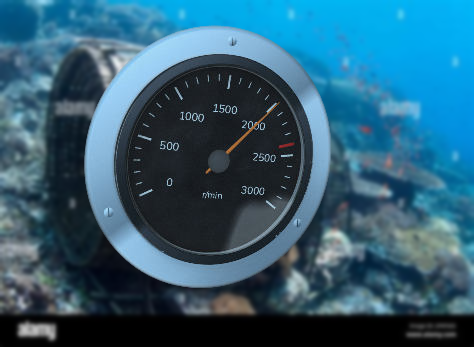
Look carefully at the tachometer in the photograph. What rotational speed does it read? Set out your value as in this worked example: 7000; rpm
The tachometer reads 2000; rpm
